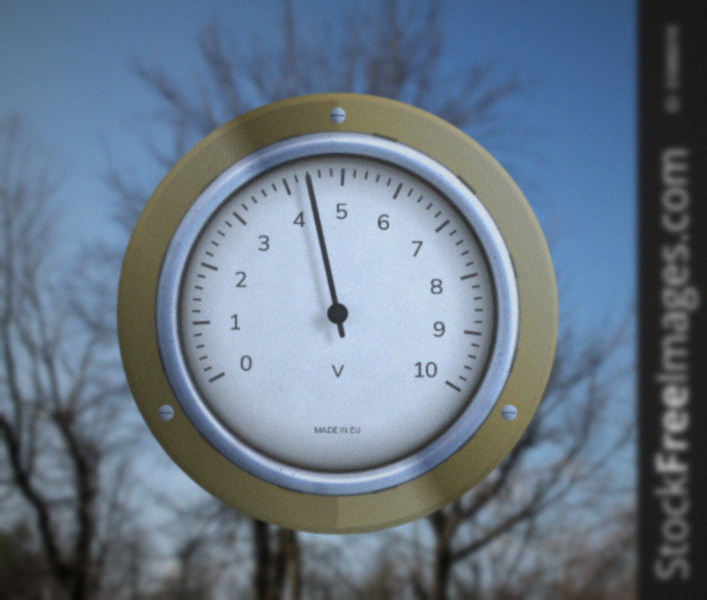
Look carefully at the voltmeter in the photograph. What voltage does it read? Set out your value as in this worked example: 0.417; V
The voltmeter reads 4.4; V
